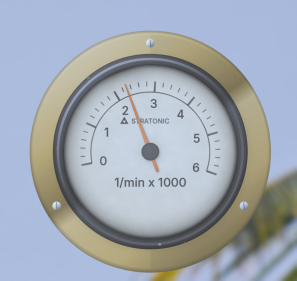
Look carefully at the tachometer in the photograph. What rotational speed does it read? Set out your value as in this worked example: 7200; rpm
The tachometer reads 2300; rpm
